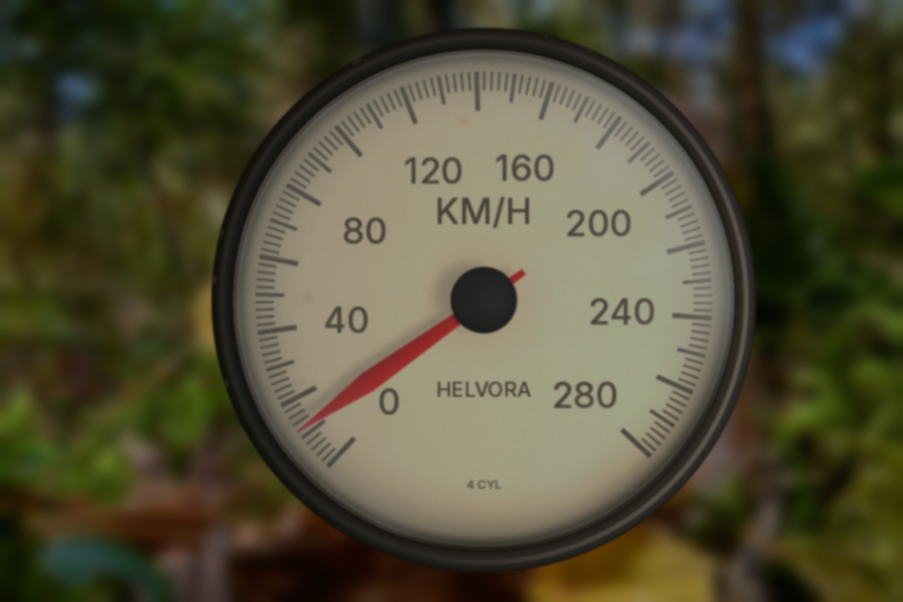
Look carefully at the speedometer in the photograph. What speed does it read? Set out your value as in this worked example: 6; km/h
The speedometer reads 12; km/h
